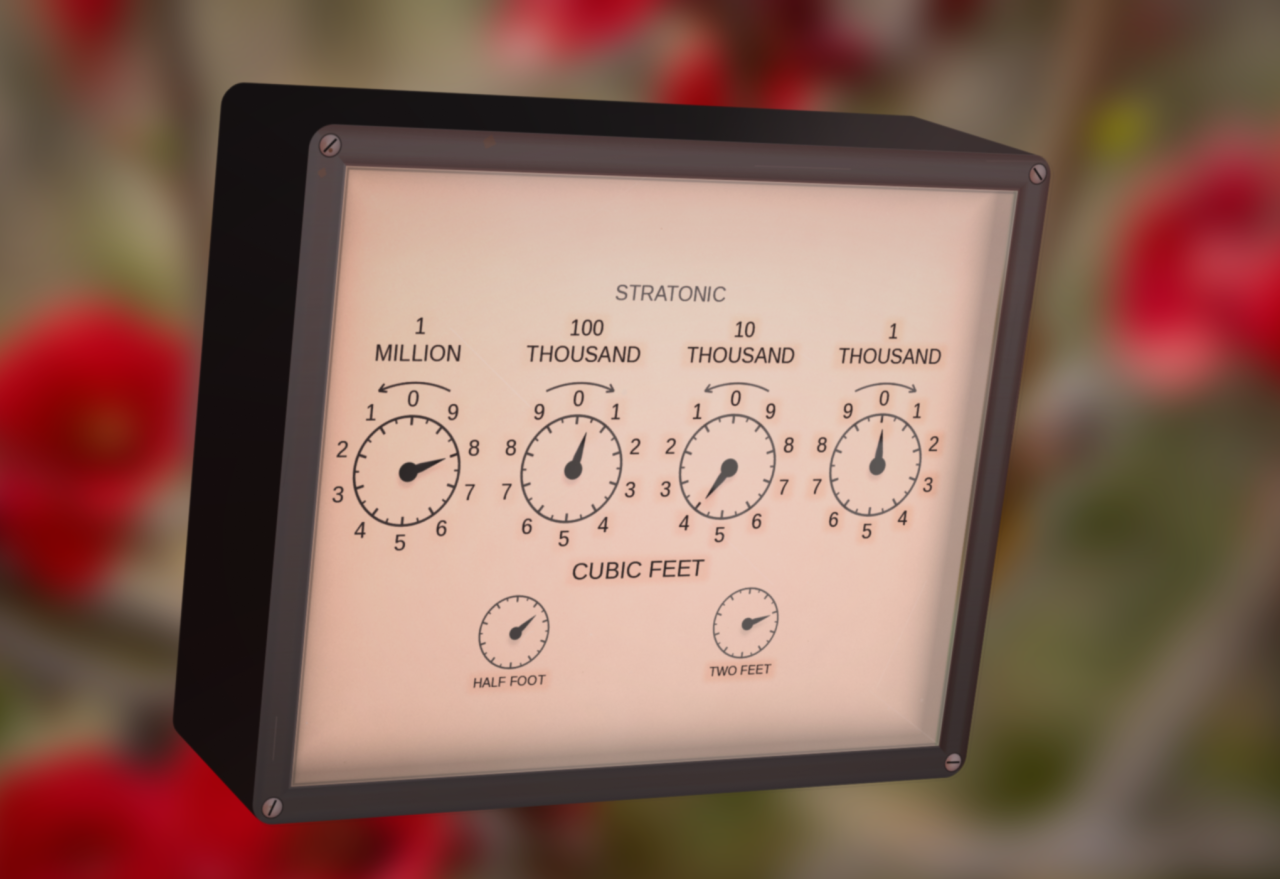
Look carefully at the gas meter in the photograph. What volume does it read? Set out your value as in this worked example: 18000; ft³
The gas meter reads 804000; ft³
